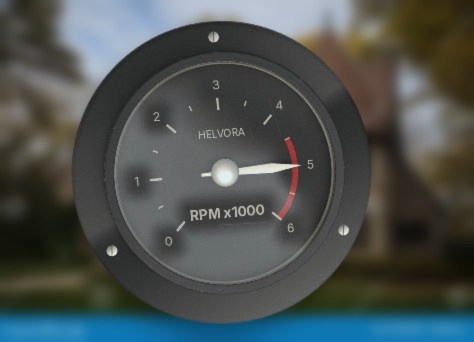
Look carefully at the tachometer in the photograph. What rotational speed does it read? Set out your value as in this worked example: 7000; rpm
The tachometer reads 5000; rpm
